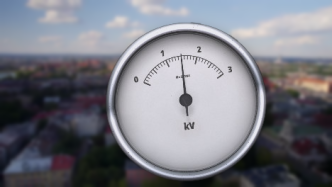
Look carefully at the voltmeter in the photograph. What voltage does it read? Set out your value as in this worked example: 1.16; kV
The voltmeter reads 1.5; kV
